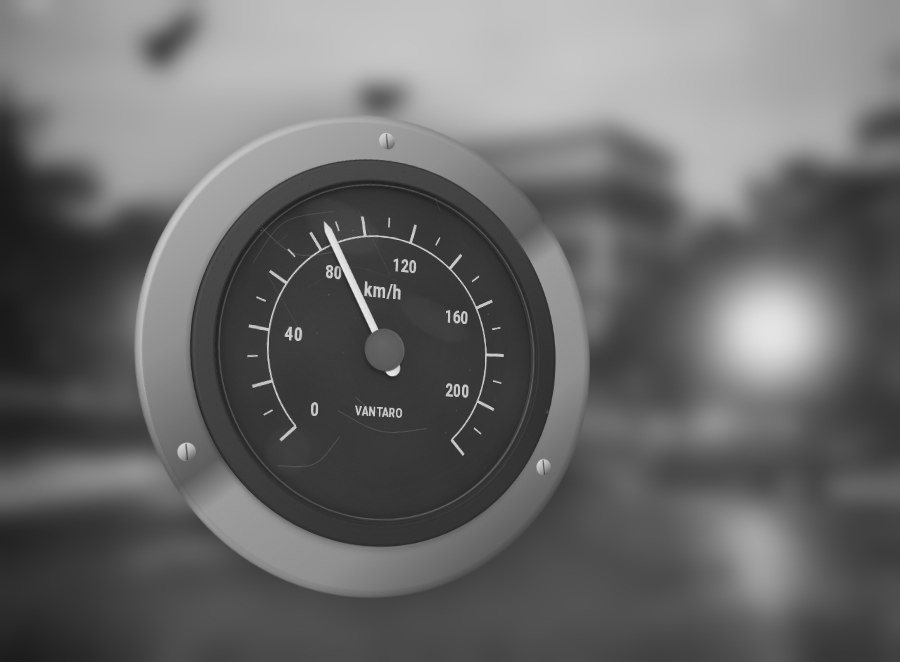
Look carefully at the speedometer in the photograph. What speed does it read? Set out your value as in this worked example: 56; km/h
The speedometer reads 85; km/h
